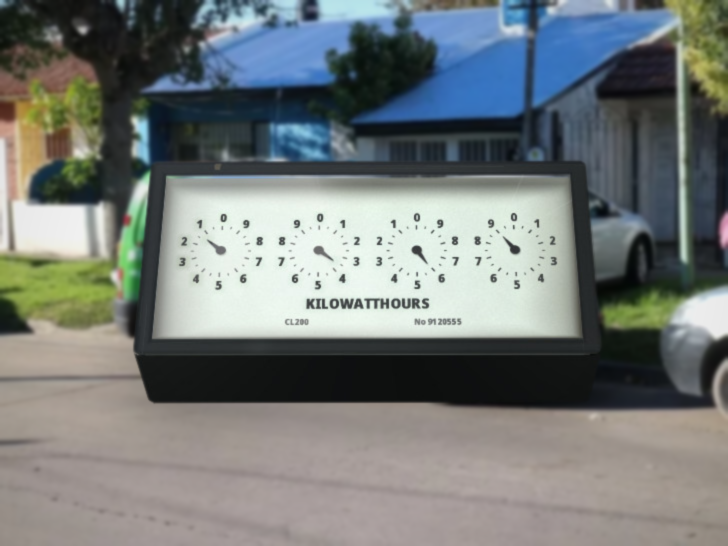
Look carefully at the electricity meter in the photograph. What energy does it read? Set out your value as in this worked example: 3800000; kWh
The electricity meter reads 1359; kWh
